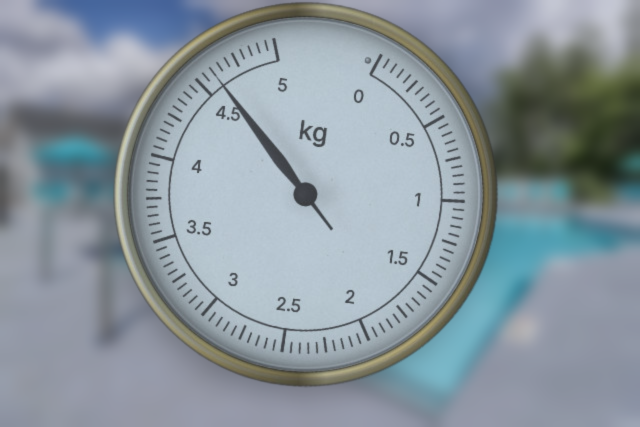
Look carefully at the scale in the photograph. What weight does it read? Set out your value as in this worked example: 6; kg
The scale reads 4.6; kg
